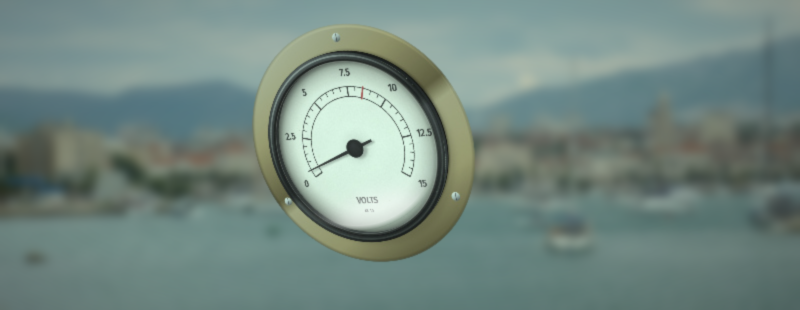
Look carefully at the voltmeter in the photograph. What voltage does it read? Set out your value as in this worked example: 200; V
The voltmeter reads 0.5; V
